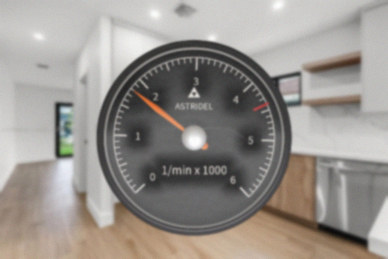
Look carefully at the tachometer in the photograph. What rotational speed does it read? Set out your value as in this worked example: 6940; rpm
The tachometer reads 1800; rpm
